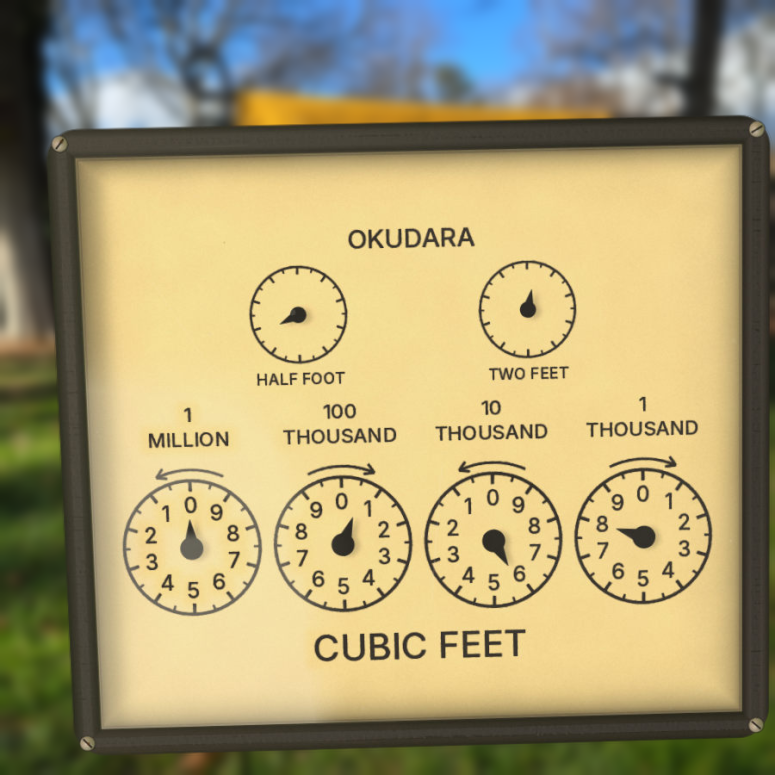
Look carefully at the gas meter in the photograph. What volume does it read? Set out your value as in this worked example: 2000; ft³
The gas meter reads 5800; ft³
